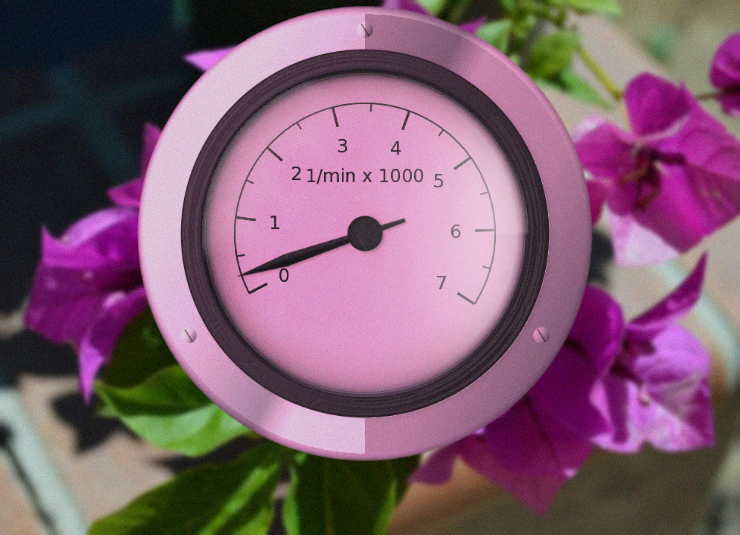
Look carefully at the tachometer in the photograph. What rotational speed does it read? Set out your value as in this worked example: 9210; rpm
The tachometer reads 250; rpm
